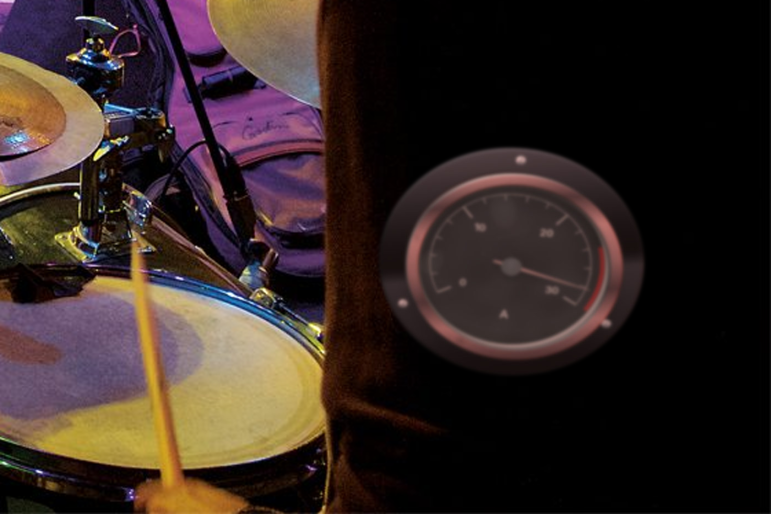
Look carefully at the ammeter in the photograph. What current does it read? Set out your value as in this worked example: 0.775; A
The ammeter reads 28; A
